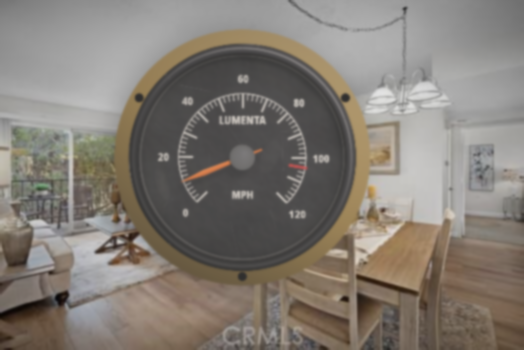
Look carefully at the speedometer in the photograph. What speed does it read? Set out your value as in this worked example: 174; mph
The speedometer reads 10; mph
